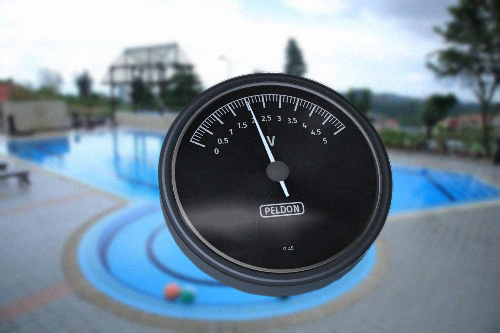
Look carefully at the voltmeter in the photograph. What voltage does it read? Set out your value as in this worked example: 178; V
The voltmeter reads 2; V
